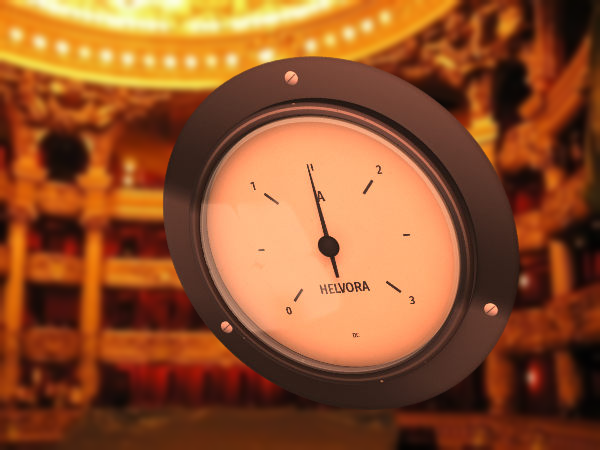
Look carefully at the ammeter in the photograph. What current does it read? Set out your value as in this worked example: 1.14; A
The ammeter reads 1.5; A
